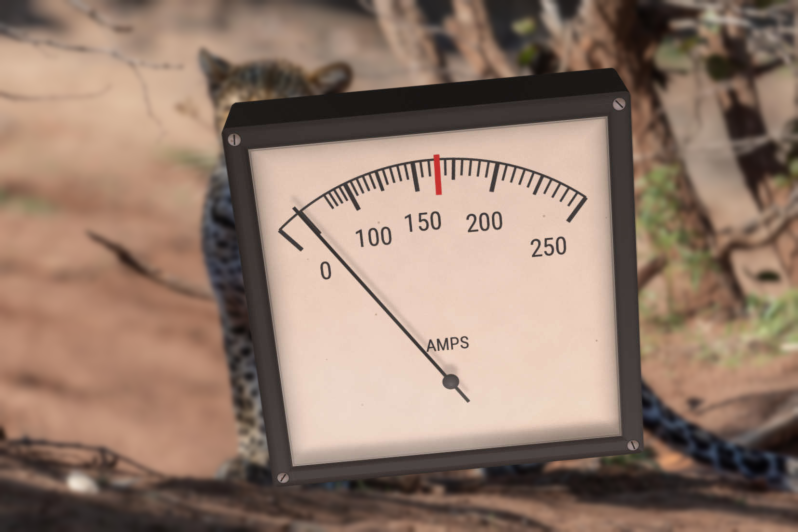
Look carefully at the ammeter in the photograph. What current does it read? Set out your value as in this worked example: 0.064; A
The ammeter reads 50; A
